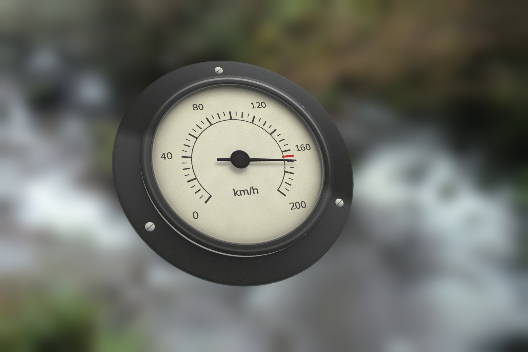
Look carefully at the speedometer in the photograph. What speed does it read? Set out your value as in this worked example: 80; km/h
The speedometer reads 170; km/h
